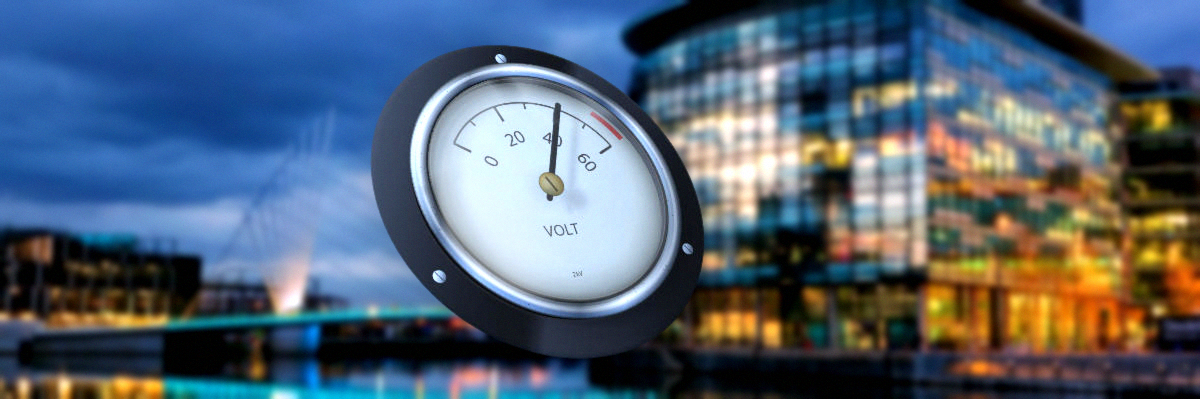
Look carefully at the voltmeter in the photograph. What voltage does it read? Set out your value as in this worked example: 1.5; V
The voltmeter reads 40; V
